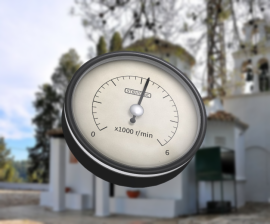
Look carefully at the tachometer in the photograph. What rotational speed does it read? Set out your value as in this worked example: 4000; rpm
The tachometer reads 3200; rpm
